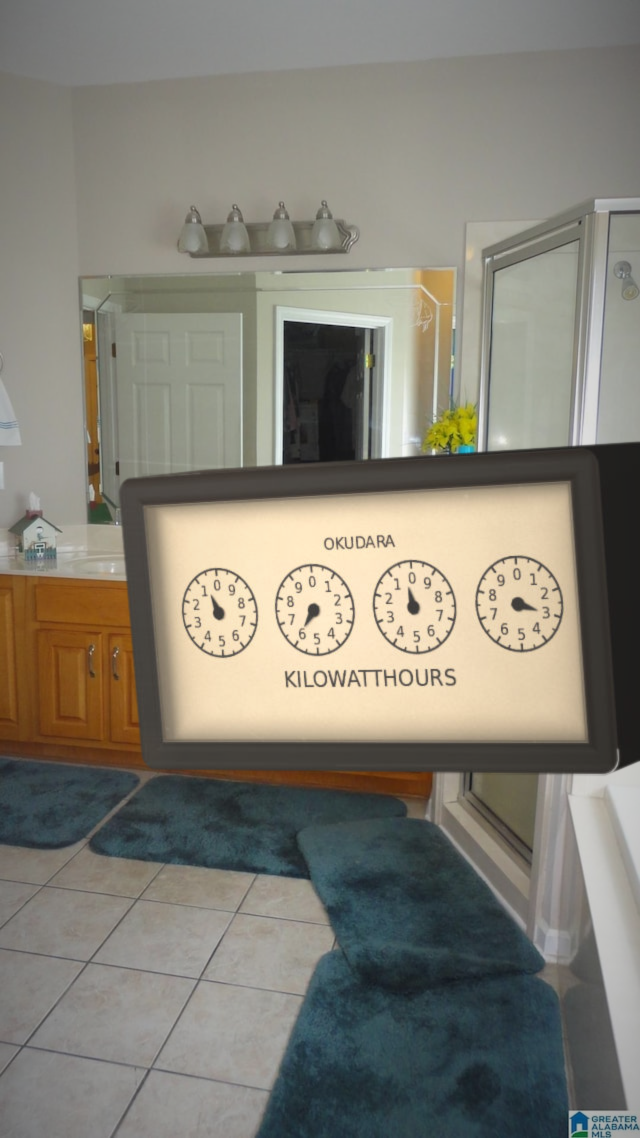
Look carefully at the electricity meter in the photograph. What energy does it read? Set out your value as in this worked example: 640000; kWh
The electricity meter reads 603; kWh
